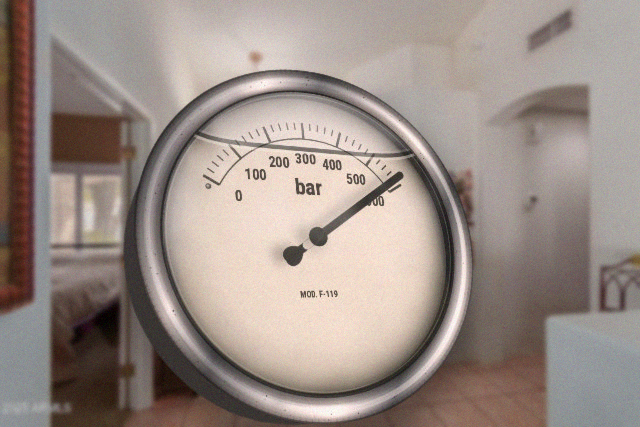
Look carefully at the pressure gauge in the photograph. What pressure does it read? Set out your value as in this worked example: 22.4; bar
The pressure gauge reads 580; bar
